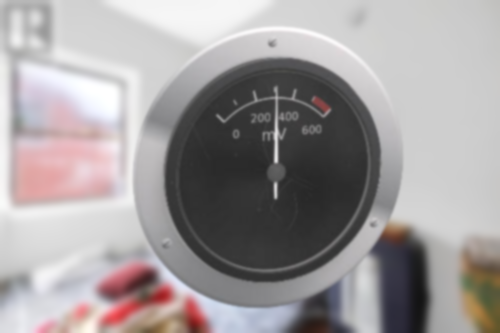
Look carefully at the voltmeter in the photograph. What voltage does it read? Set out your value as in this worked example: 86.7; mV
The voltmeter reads 300; mV
